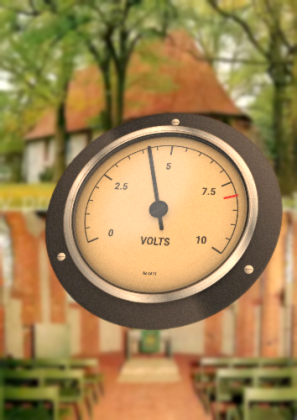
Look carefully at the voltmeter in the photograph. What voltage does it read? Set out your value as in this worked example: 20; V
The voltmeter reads 4.25; V
